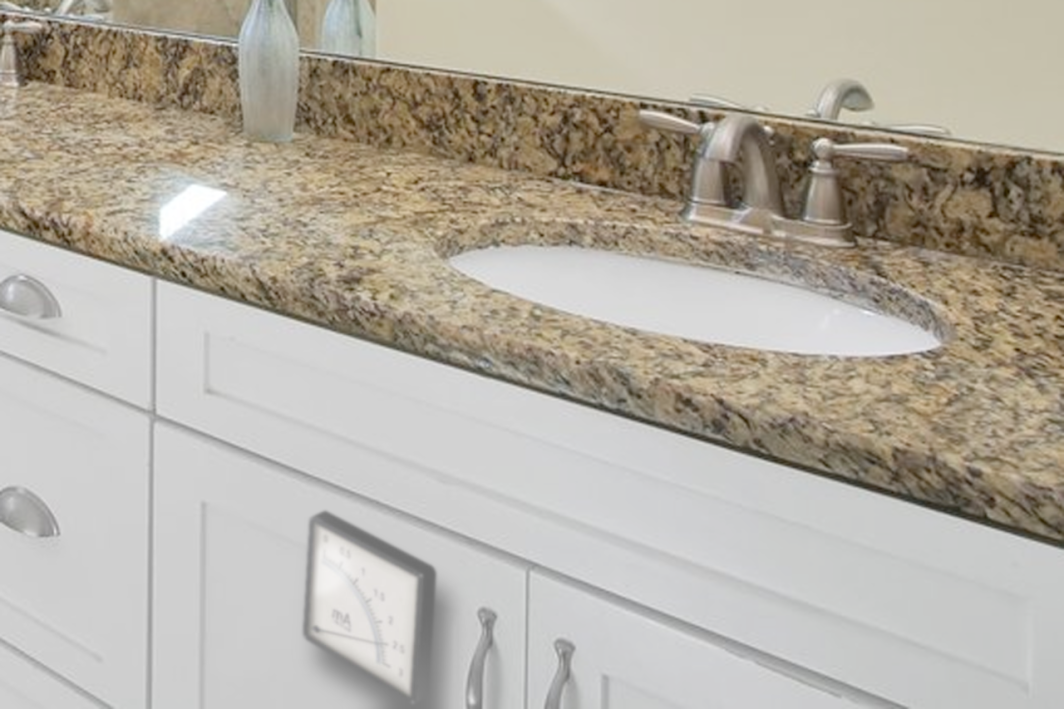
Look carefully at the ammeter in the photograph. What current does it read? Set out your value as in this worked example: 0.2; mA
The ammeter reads 2.5; mA
